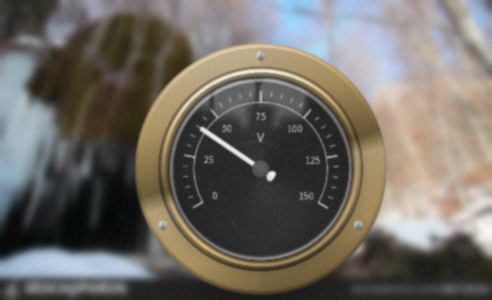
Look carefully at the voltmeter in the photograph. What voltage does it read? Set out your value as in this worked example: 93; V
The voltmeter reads 40; V
